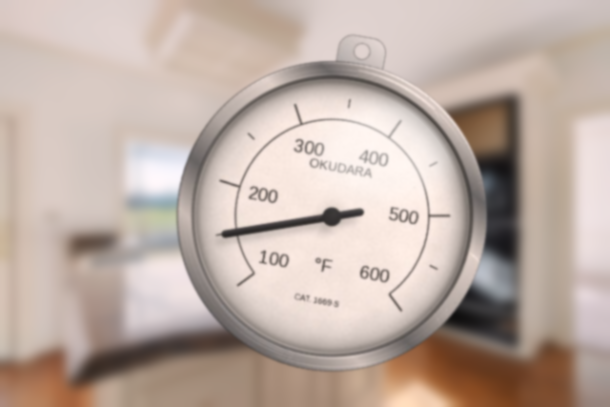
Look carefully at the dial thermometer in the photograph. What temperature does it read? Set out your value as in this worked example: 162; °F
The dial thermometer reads 150; °F
